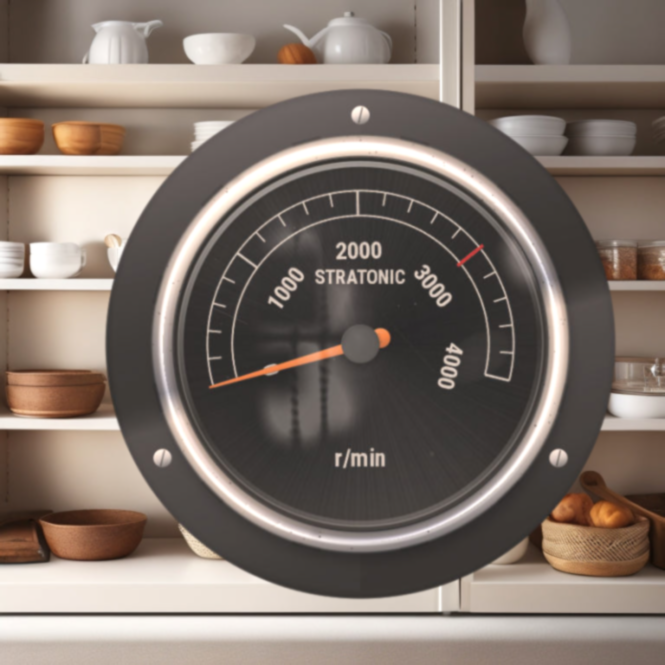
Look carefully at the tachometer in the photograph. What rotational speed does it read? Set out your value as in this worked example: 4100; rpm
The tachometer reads 0; rpm
